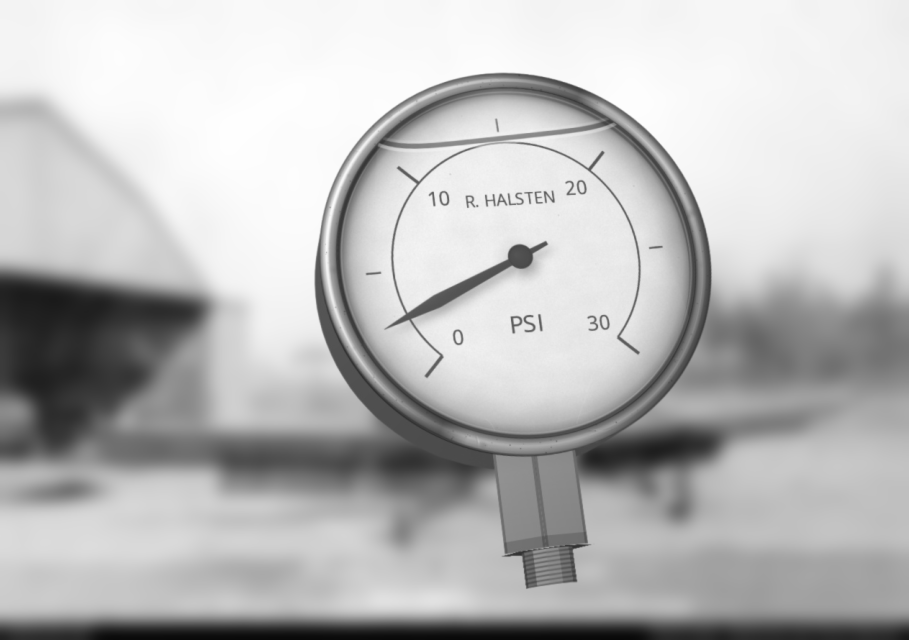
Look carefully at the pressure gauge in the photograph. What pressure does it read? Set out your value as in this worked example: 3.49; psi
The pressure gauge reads 2.5; psi
